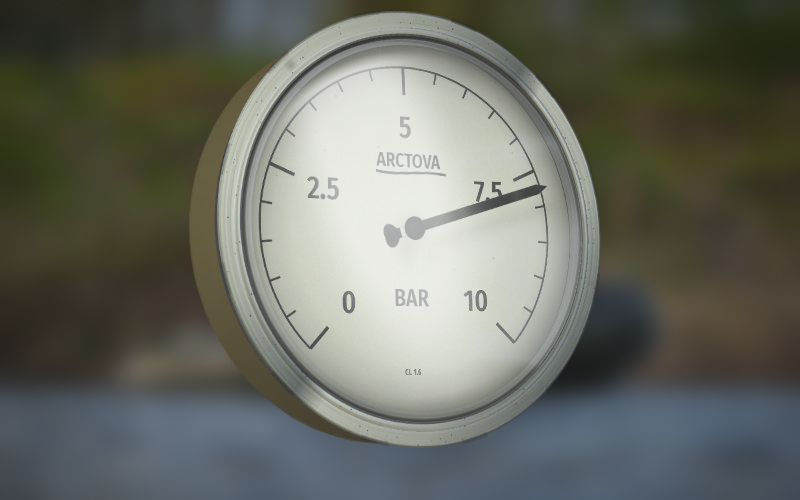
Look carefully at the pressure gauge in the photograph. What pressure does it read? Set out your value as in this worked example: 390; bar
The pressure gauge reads 7.75; bar
